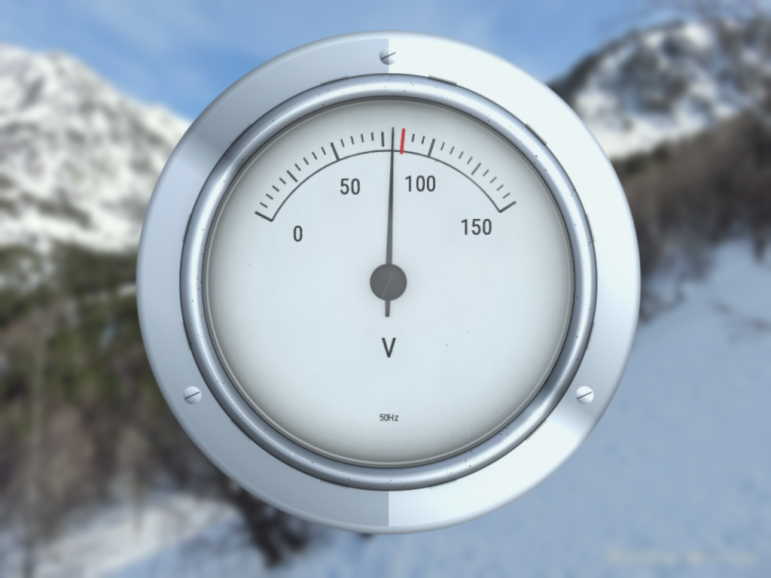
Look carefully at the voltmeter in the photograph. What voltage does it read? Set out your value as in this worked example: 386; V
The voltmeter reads 80; V
